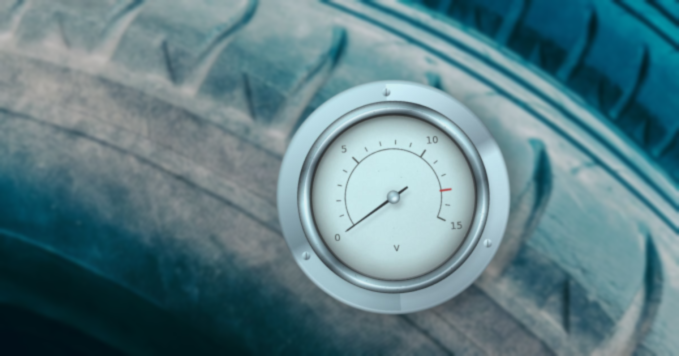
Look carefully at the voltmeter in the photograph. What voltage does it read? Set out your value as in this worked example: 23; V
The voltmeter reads 0; V
